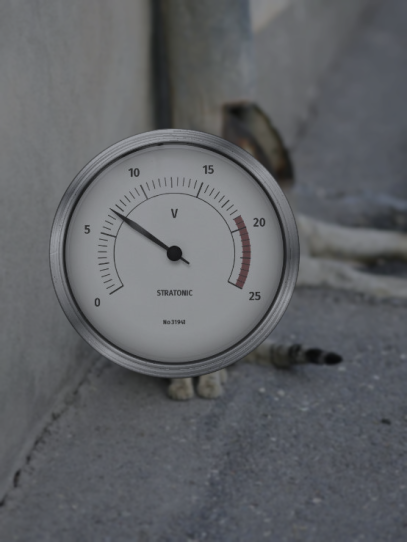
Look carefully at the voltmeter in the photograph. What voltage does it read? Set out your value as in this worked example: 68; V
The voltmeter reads 7; V
